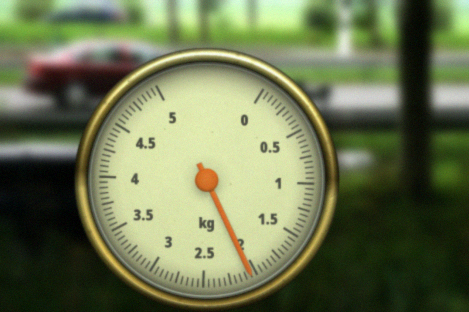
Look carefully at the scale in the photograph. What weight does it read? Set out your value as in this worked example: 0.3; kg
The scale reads 2.05; kg
